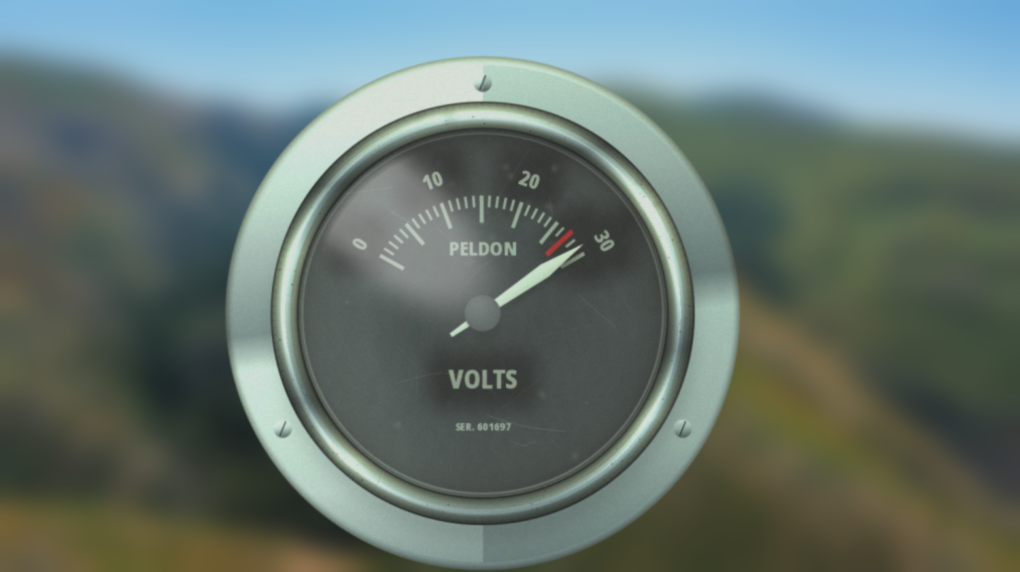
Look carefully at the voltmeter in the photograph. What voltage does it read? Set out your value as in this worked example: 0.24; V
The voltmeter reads 29; V
